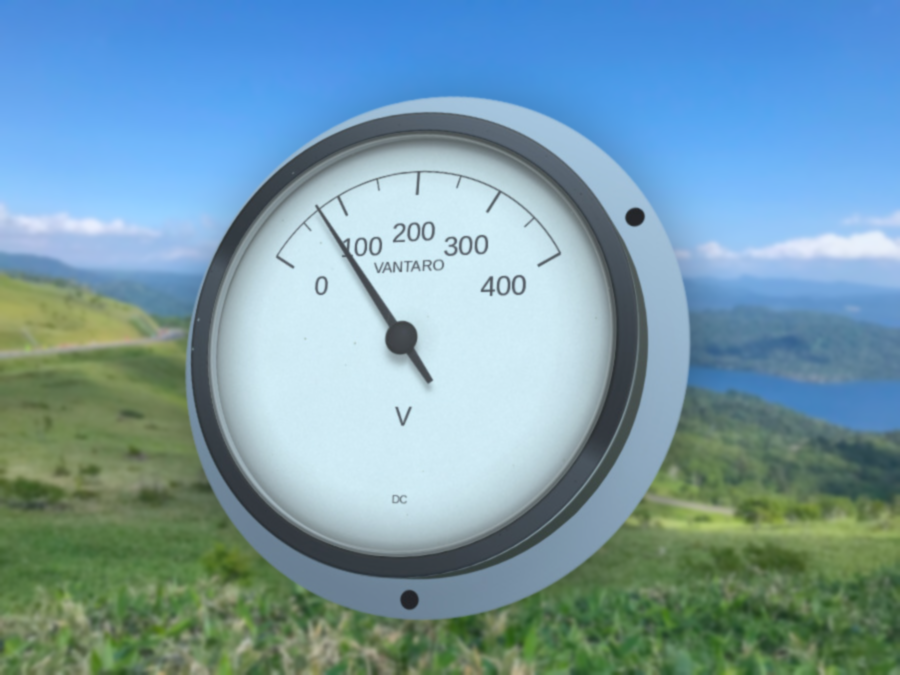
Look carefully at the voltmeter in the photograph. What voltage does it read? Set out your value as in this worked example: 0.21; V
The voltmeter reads 75; V
